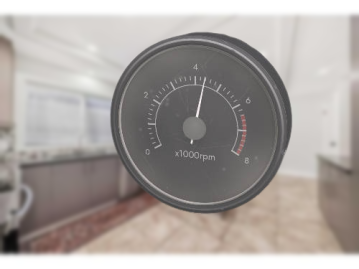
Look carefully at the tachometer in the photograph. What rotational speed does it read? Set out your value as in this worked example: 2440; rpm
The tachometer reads 4400; rpm
